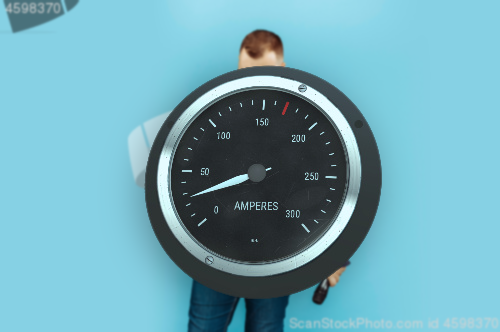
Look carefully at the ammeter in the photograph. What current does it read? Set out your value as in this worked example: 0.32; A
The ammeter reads 25; A
